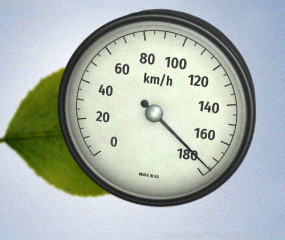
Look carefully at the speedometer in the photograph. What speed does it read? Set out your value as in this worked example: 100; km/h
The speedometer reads 175; km/h
